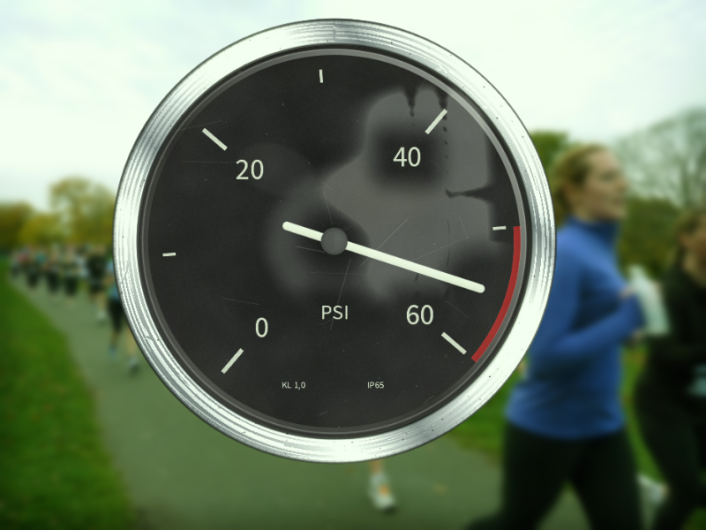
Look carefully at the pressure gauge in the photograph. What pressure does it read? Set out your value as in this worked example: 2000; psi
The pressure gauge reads 55; psi
